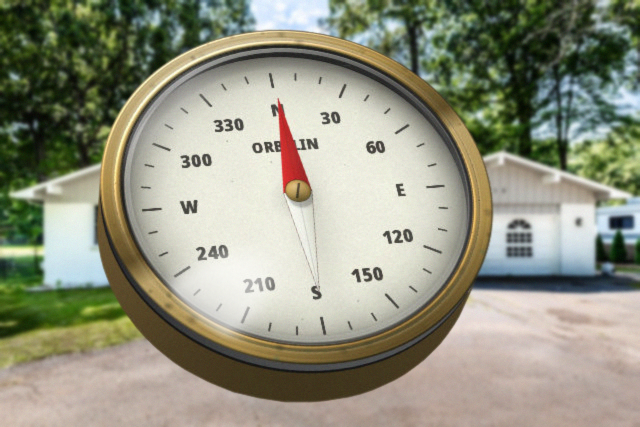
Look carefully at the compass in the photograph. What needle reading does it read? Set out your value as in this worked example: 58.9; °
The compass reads 0; °
